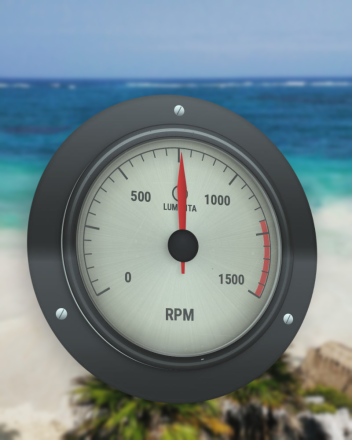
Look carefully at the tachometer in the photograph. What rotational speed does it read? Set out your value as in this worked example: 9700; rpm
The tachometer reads 750; rpm
